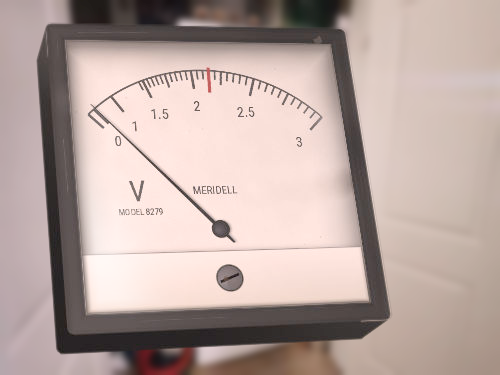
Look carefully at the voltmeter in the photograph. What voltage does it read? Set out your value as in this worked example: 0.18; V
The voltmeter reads 0.5; V
